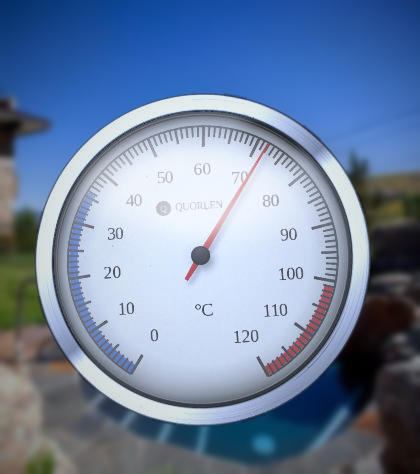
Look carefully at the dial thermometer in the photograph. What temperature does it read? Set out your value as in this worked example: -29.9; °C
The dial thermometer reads 72; °C
